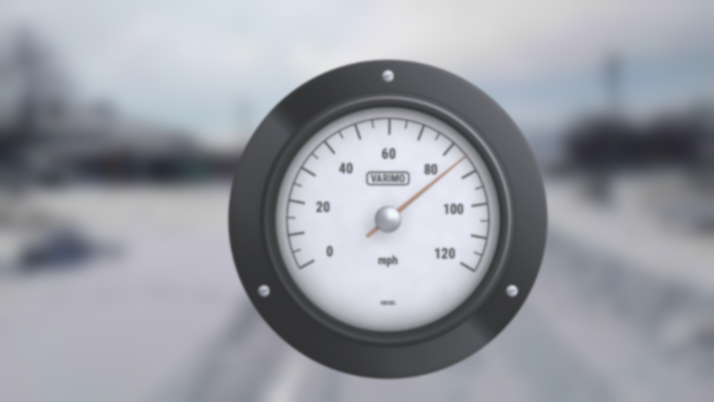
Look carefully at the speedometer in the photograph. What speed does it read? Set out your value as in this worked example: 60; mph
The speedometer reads 85; mph
